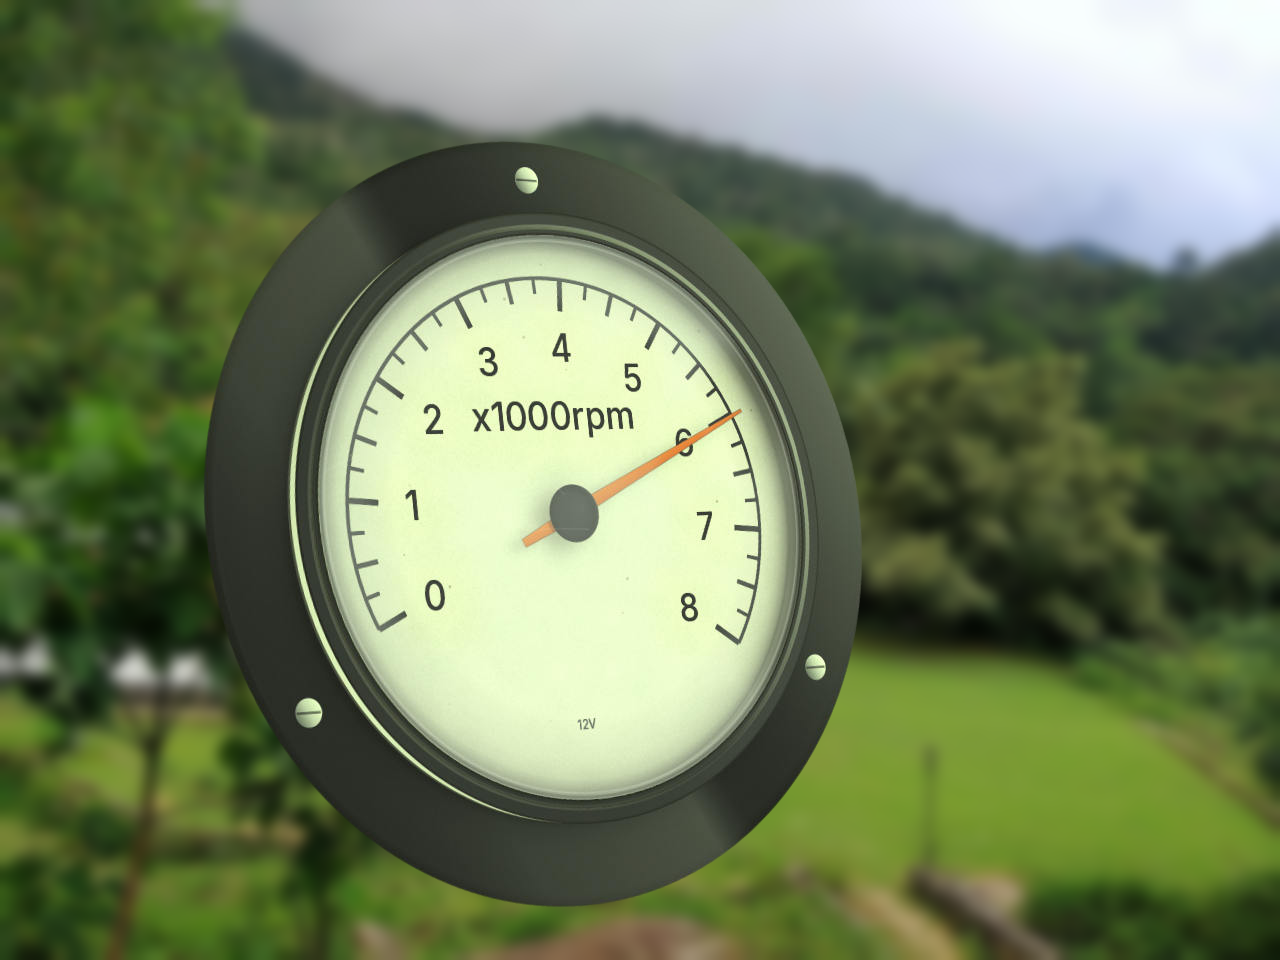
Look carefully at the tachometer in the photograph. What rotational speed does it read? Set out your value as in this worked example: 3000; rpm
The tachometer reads 6000; rpm
